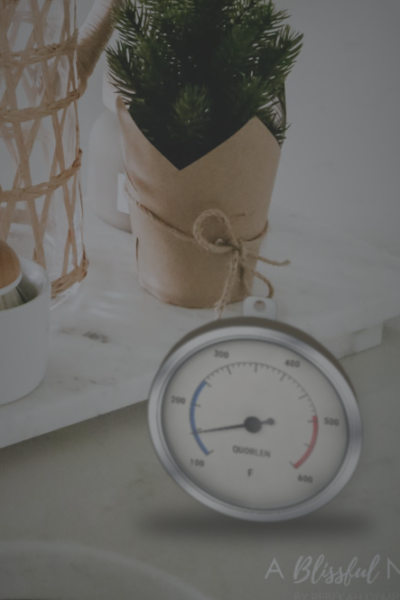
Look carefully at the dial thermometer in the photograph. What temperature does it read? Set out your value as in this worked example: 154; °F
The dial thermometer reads 150; °F
